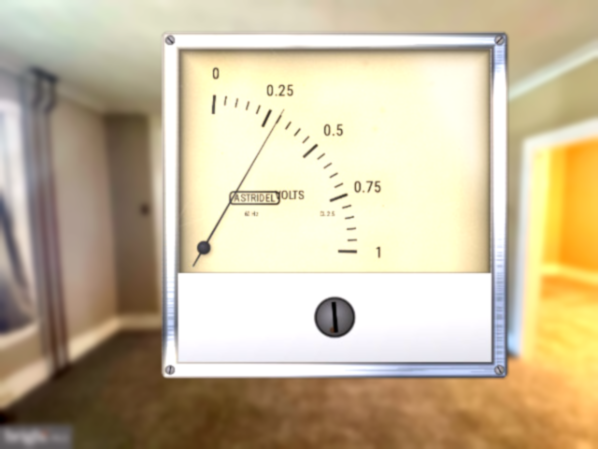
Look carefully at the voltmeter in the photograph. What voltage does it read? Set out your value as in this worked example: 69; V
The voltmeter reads 0.3; V
